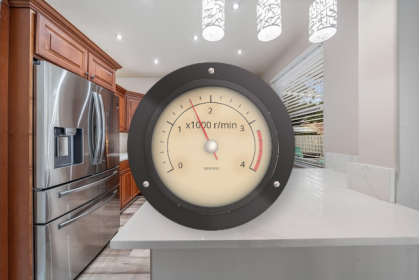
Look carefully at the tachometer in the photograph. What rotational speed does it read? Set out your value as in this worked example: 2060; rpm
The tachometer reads 1600; rpm
